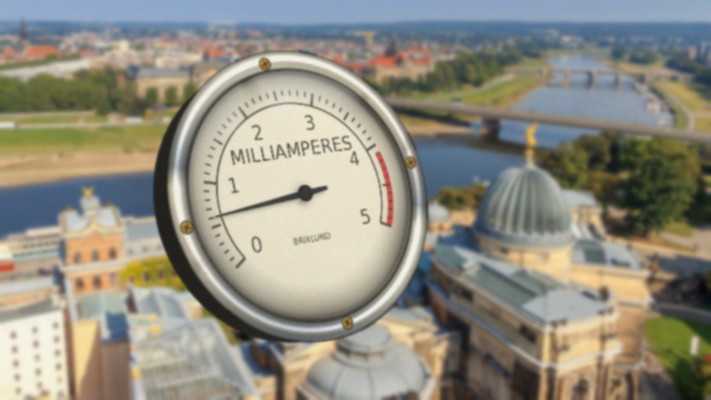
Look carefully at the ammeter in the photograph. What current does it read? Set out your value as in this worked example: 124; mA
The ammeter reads 0.6; mA
